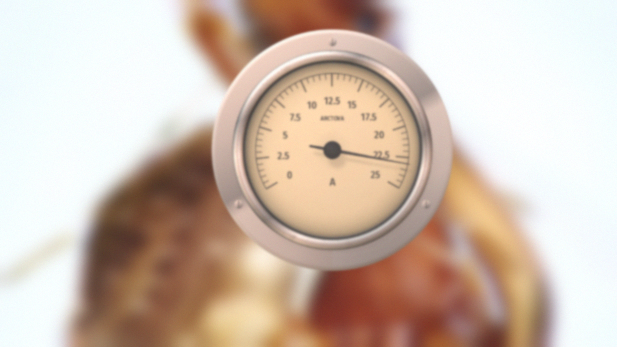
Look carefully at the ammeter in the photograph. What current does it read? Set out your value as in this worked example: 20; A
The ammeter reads 23; A
